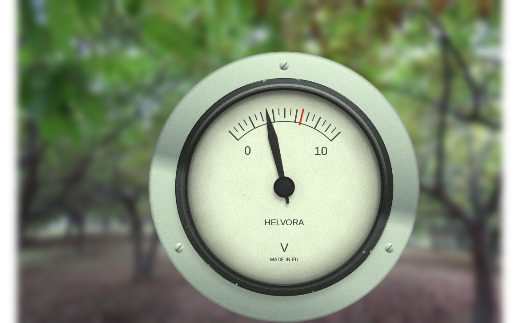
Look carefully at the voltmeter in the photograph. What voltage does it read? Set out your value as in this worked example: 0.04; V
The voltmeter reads 3.5; V
